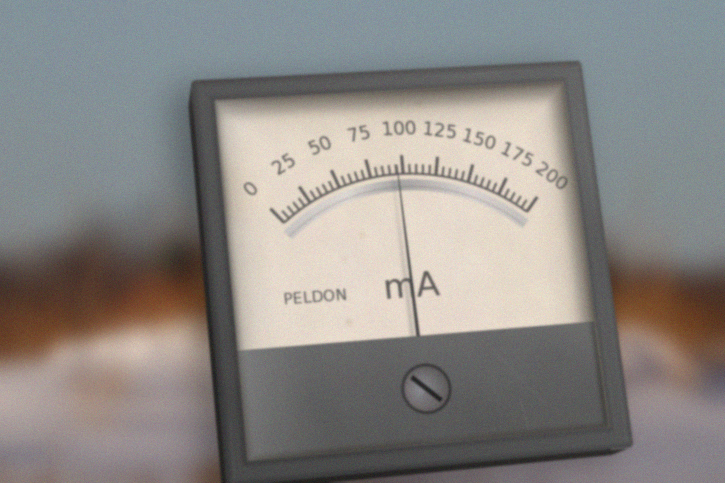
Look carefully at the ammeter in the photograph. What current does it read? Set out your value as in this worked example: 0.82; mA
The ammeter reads 95; mA
